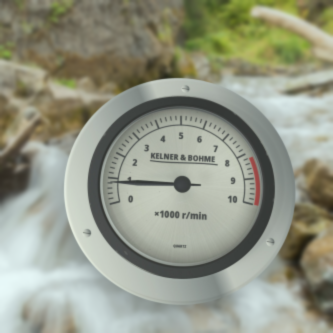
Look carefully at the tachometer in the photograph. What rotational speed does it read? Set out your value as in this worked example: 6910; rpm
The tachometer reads 800; rpm
